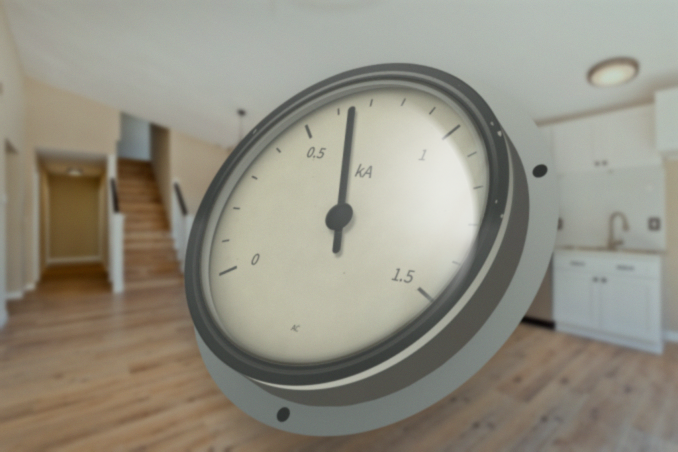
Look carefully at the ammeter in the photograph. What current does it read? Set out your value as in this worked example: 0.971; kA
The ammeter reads 0.65; kA
